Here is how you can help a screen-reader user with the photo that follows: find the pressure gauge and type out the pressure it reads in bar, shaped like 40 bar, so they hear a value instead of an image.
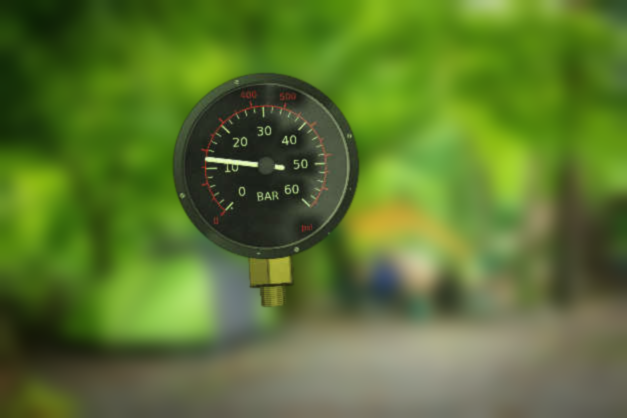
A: 12 bar
